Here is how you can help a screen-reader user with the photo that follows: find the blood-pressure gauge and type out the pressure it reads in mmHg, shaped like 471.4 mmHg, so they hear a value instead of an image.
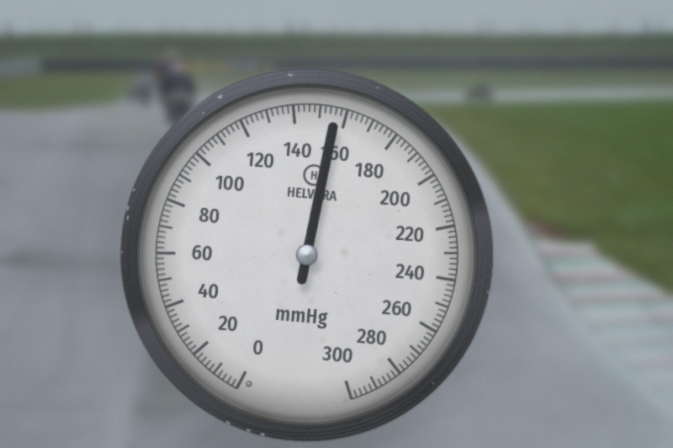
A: 156 mmHg
